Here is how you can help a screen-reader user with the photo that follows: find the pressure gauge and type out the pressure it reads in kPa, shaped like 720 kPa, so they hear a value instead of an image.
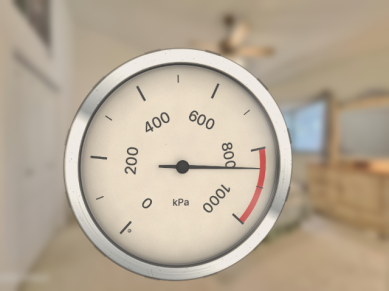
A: 850 kPa
